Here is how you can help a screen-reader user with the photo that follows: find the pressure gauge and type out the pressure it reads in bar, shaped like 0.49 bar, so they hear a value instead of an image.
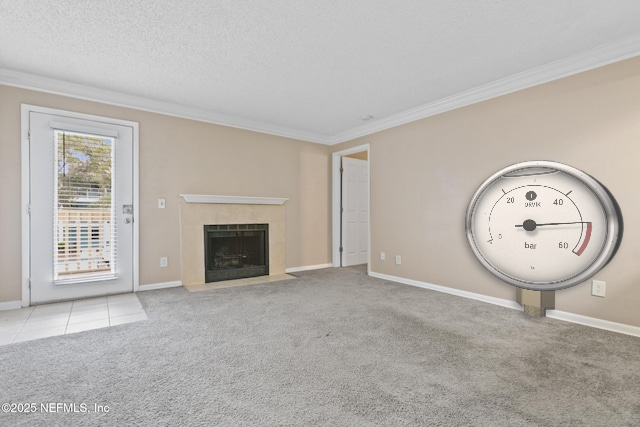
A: 50 bar
